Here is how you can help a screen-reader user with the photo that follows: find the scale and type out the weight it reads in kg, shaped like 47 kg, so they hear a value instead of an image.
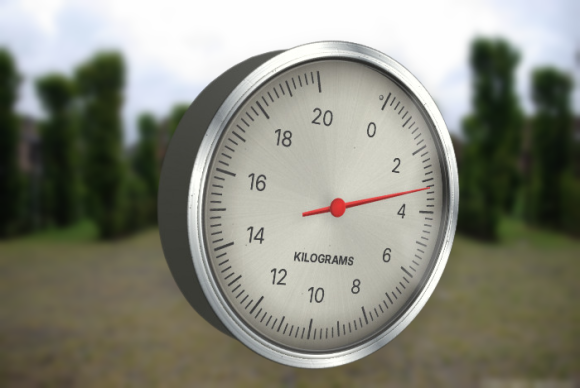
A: 3.2 kg
